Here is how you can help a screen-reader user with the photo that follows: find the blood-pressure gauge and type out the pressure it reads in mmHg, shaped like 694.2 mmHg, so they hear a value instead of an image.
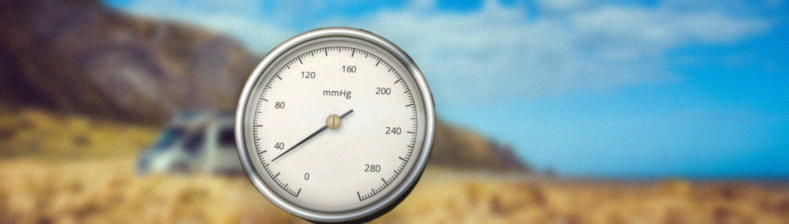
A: 30 mmHg
